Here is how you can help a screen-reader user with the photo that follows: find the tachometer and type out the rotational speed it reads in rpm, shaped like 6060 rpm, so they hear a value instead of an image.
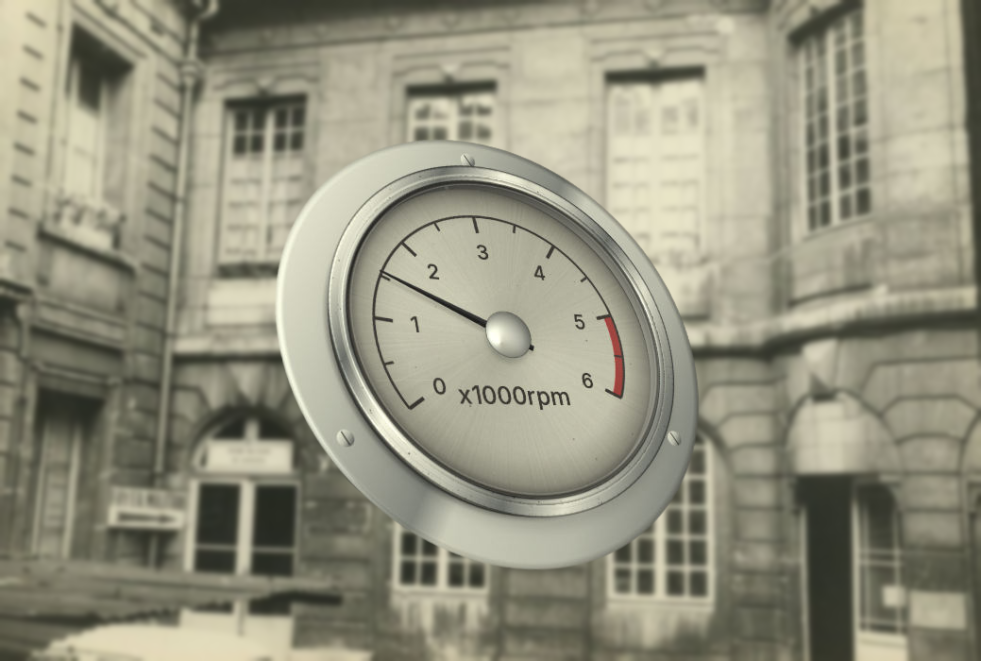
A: 1500 rpm
